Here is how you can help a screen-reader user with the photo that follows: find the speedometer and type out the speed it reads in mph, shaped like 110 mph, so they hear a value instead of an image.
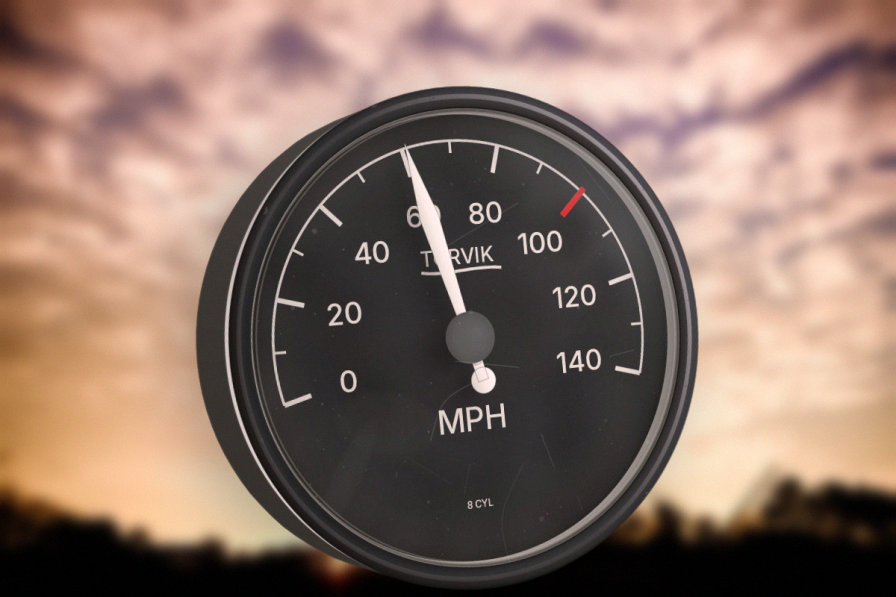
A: 60 mph
